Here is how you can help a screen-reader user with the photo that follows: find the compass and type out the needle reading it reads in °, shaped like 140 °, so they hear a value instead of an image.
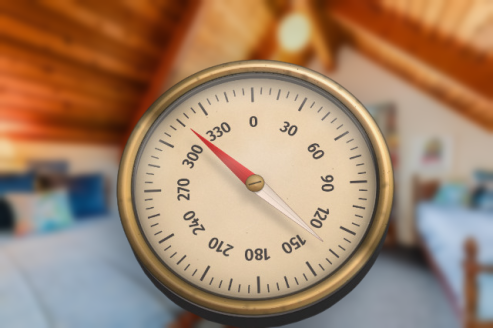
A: 315 °
